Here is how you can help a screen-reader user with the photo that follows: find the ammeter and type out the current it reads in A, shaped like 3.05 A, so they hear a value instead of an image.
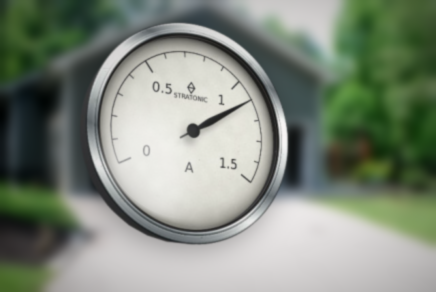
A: 1.1 A
